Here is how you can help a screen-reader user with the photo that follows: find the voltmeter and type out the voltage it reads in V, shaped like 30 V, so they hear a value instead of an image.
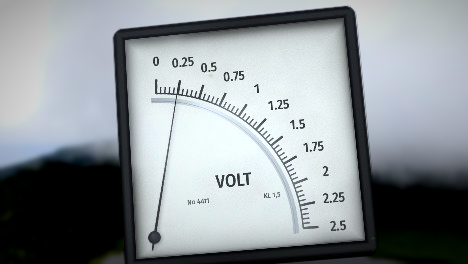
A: 0.25 V
